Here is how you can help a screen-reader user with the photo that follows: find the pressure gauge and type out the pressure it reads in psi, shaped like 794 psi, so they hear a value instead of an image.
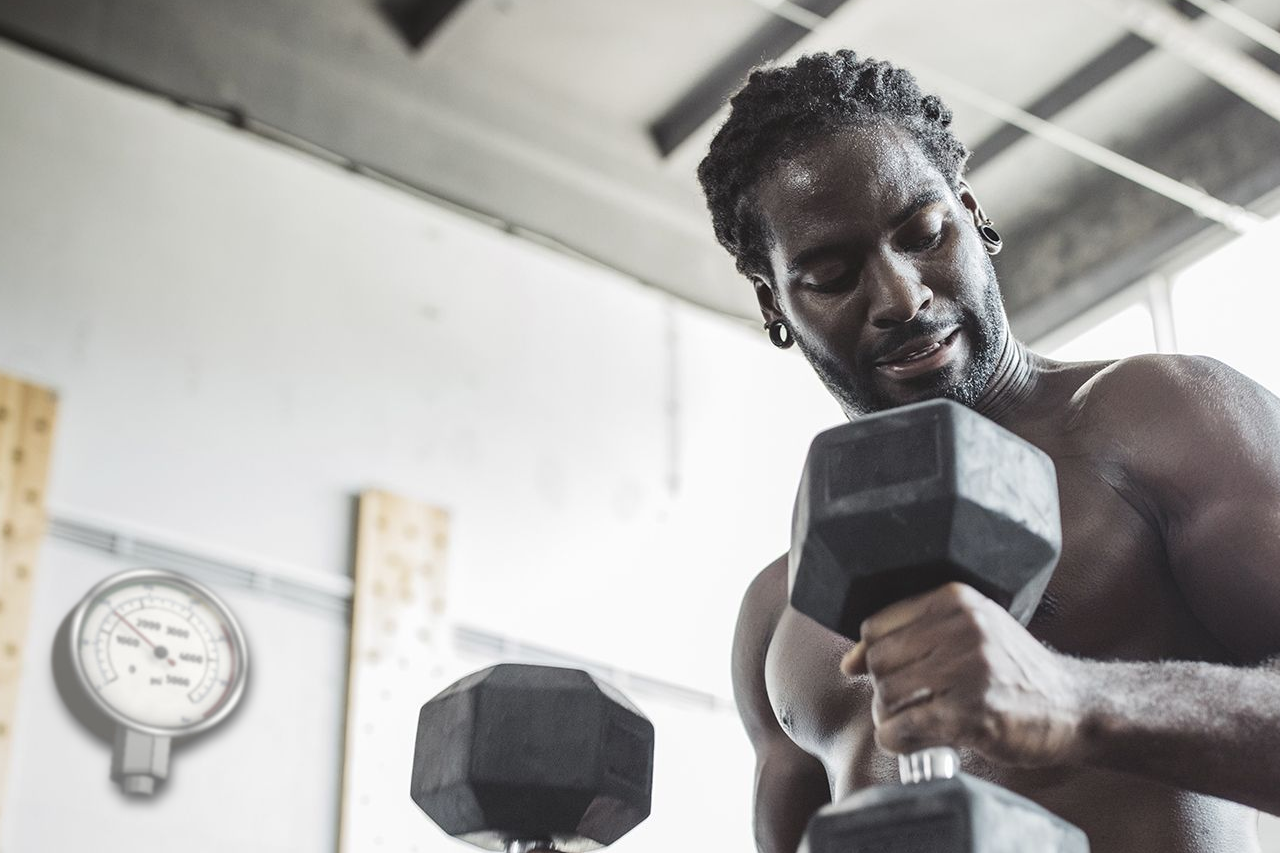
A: 1400 psi
